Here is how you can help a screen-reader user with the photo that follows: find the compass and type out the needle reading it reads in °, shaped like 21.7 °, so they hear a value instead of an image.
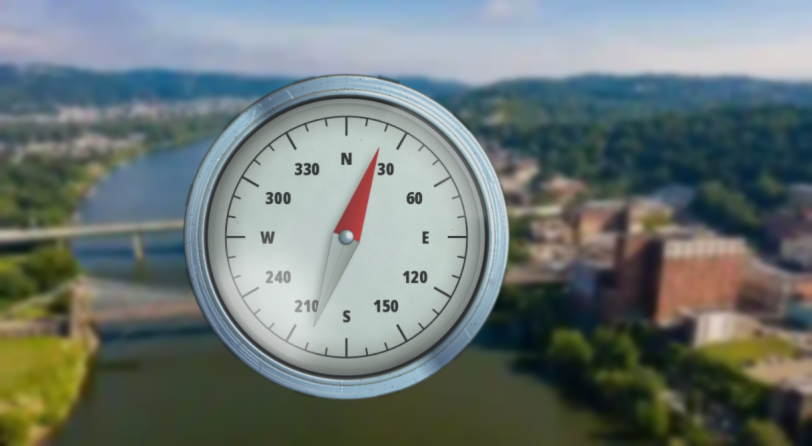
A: 20 °
